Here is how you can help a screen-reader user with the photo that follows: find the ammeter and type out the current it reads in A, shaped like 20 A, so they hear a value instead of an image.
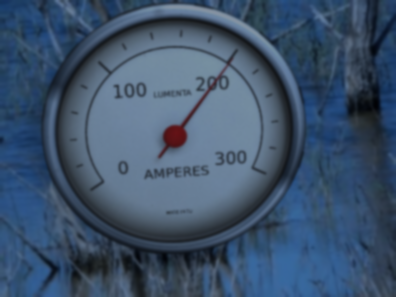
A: 200 A
